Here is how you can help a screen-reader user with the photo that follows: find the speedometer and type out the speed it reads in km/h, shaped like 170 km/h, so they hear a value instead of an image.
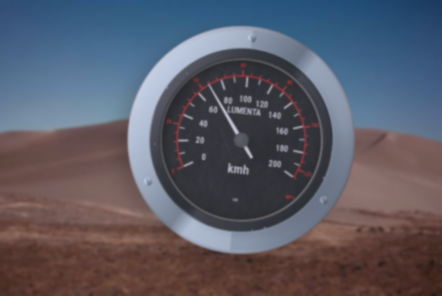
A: 70 km/h
